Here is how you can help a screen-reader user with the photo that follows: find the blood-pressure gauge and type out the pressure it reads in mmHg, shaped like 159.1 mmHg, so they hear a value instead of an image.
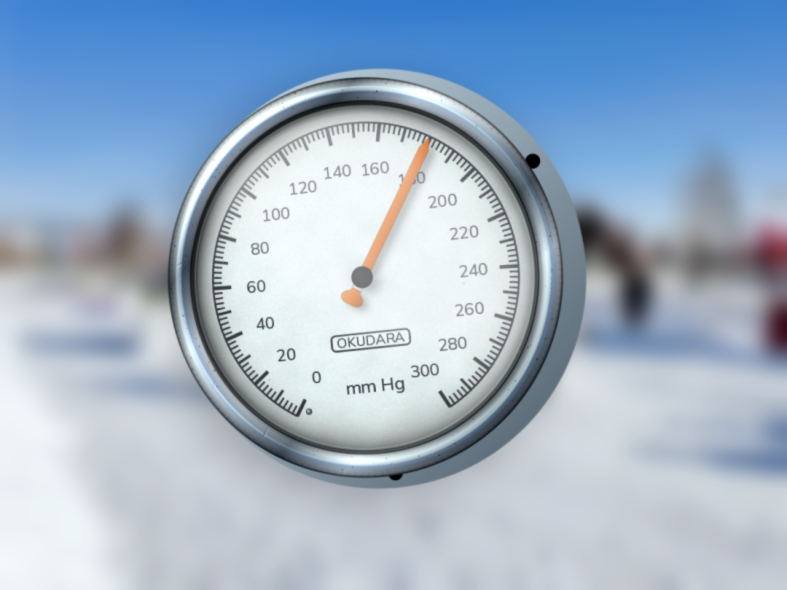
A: 180 mmHg
